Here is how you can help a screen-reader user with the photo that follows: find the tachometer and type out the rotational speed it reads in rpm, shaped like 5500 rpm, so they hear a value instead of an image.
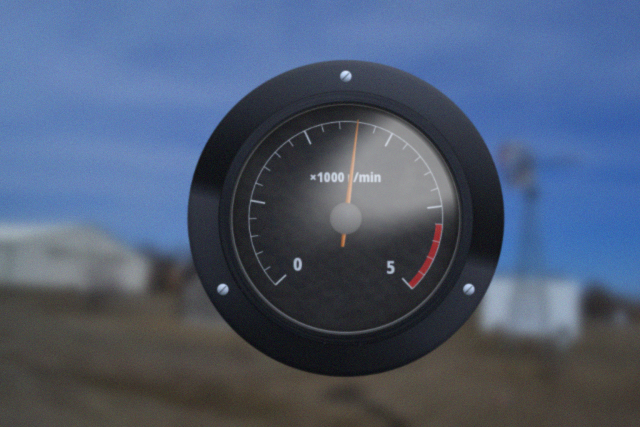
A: 2600 rpm
